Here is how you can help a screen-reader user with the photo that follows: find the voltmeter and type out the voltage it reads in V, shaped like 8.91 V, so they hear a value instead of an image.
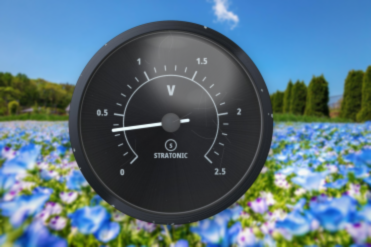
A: 0.35 V
